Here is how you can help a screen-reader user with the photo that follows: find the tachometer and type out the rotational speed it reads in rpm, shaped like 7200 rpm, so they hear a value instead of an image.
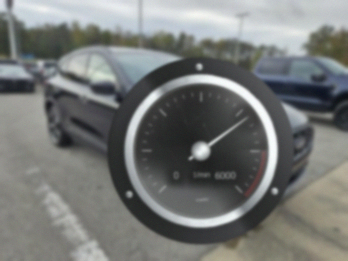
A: 4200 rpm
